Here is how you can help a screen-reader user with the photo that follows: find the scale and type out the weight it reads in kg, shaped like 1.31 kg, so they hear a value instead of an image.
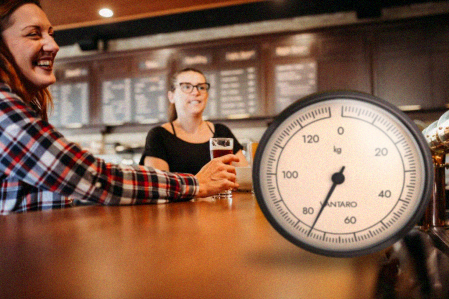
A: 75 kg
